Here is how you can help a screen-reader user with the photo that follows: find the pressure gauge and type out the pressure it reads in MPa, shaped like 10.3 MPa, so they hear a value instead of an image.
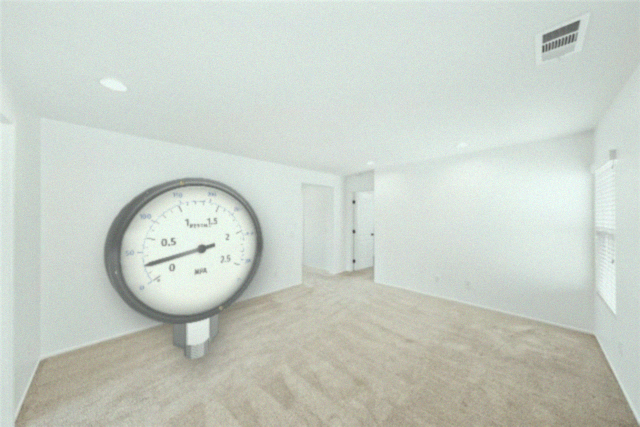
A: 0.2 MPa
